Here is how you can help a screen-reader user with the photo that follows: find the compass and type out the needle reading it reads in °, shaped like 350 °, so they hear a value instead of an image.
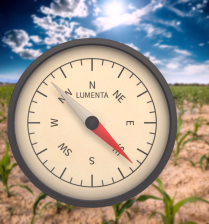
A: 135 °
